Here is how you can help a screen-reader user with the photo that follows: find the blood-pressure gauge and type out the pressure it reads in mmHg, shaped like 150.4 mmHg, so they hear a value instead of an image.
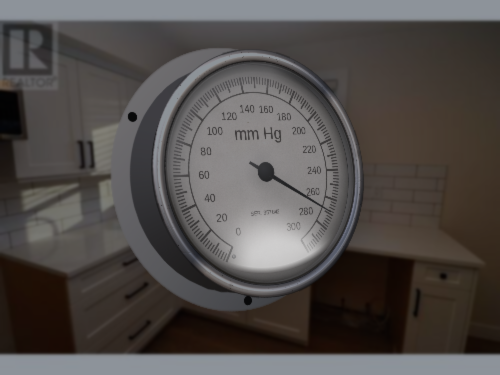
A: 270 mmHg
